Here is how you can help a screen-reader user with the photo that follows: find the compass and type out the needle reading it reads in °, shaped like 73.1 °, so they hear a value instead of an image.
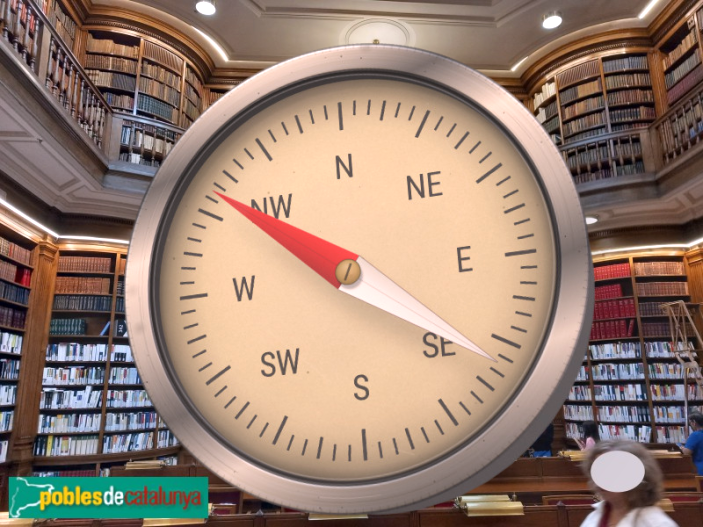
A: 307.5 °
